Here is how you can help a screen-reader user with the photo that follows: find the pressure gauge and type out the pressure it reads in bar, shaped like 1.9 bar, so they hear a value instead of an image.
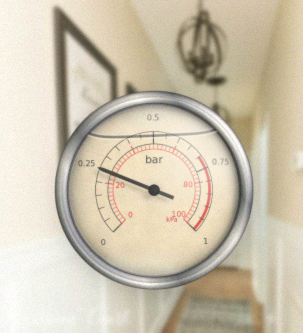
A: 0.25 bar
